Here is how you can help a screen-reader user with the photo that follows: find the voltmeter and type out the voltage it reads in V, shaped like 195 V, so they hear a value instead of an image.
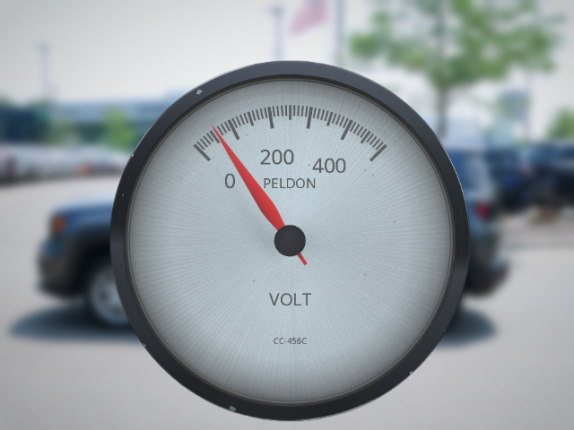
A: 60 V
